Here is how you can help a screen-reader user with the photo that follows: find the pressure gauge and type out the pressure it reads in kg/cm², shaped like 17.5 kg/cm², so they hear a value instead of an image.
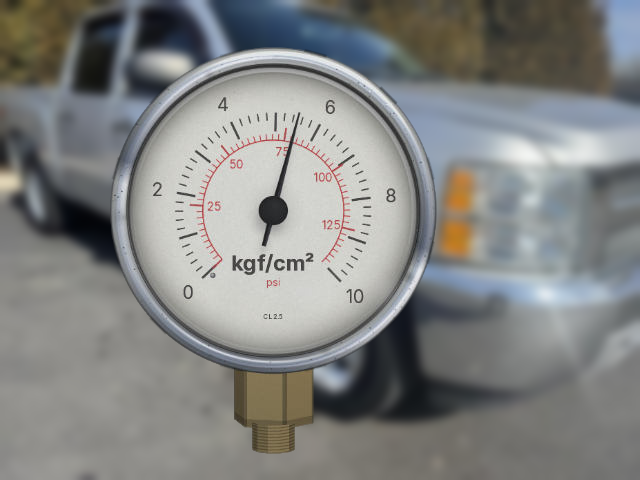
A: 5.5 kg/cm²
